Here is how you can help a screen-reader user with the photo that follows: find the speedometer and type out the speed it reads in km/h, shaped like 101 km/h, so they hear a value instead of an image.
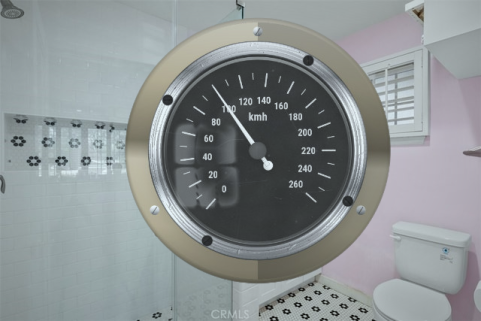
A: 100 km/h
